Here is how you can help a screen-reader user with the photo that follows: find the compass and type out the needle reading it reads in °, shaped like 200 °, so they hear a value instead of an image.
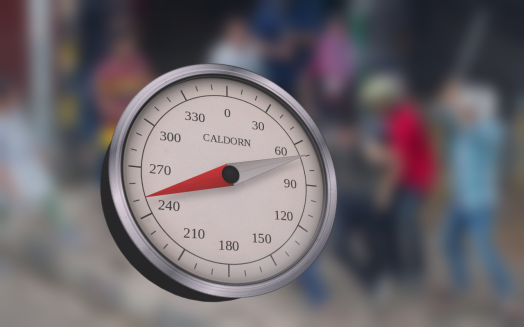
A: 250 °
